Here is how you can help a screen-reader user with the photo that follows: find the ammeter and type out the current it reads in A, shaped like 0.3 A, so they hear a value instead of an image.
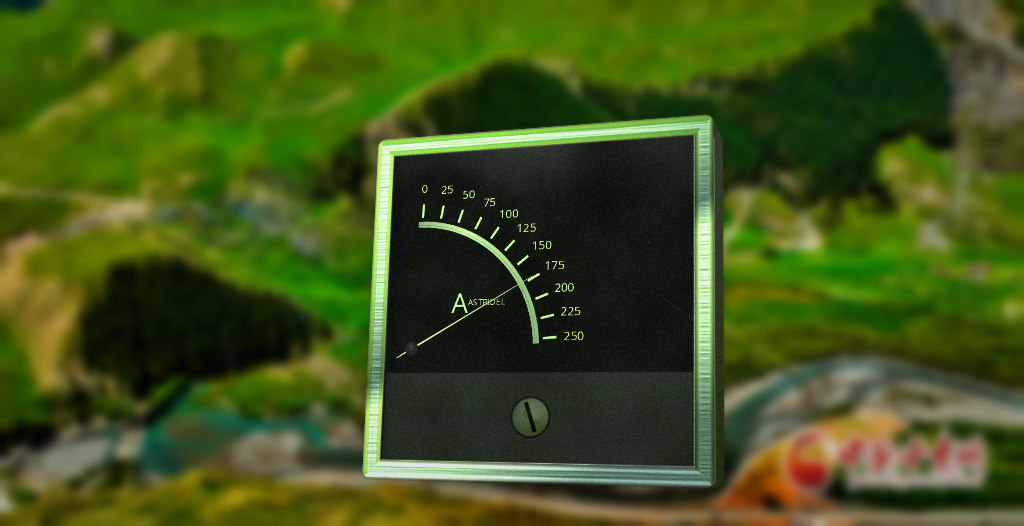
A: 175 A
